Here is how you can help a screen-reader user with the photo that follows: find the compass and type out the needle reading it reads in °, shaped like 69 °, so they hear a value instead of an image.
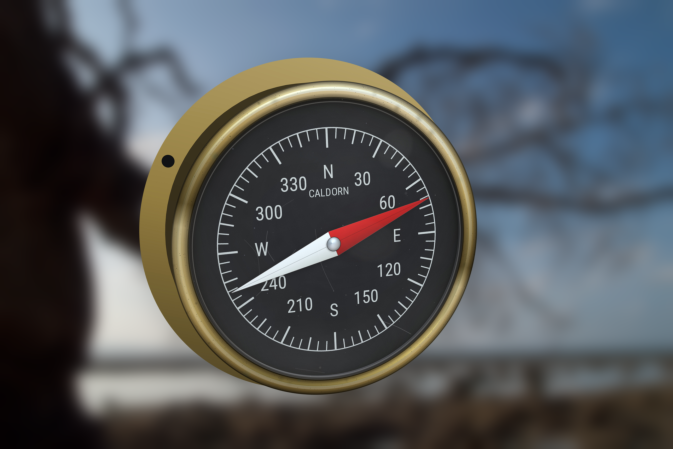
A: 70 °
